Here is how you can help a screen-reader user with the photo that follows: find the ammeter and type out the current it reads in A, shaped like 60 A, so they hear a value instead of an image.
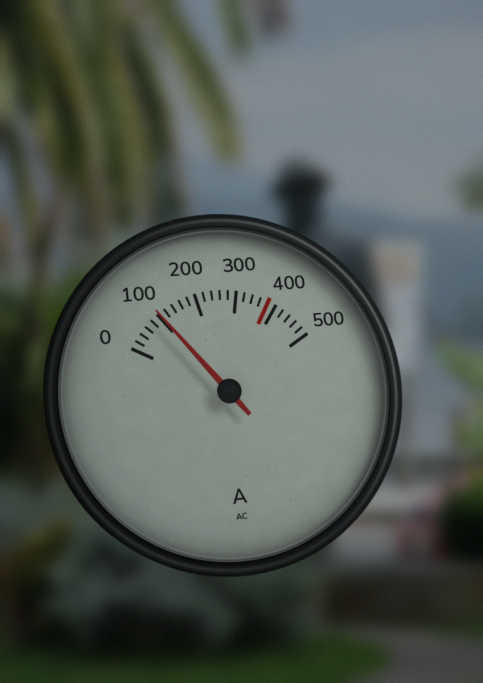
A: 100 A
